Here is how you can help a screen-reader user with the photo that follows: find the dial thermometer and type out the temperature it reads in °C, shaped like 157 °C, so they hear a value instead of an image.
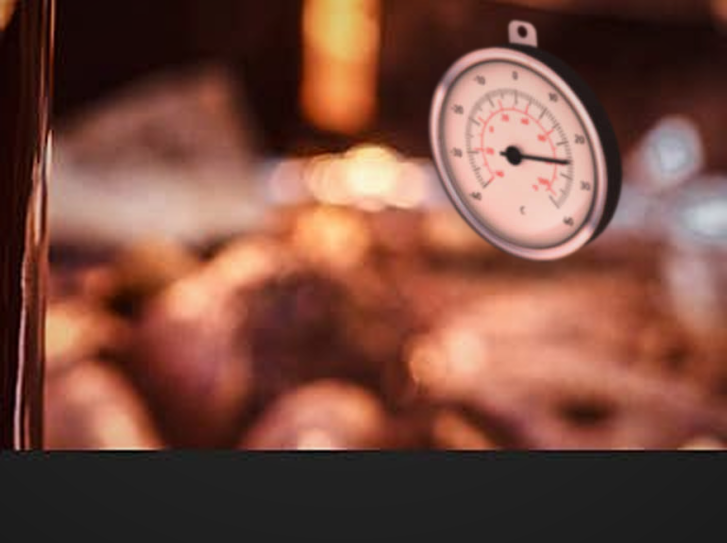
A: 25 °C
